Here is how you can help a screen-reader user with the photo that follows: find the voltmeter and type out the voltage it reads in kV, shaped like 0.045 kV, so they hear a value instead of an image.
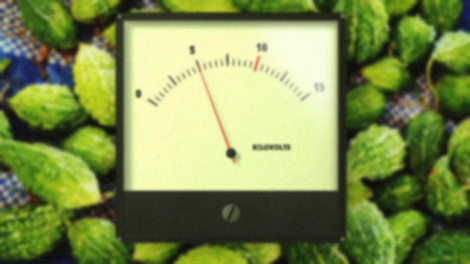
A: 5 kV
